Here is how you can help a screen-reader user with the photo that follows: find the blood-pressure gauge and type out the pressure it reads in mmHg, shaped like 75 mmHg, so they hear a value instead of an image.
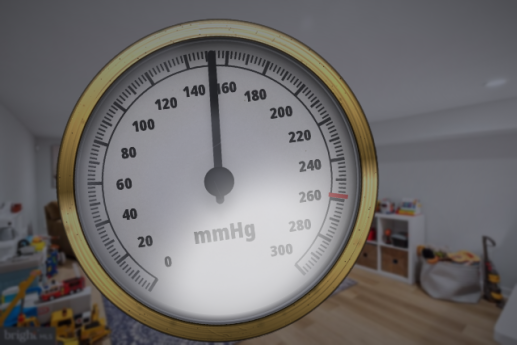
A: 152 mmHg
